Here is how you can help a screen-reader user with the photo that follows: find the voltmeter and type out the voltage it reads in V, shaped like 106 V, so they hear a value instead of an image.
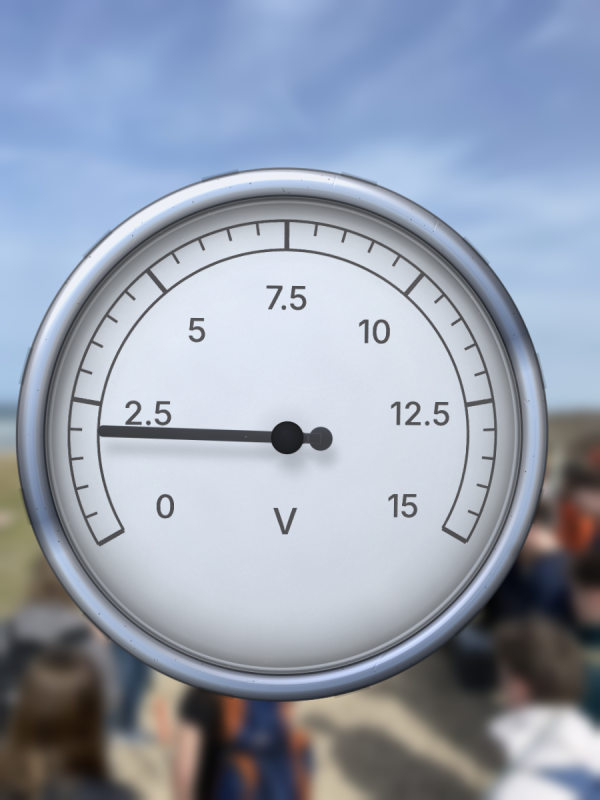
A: 2 V
